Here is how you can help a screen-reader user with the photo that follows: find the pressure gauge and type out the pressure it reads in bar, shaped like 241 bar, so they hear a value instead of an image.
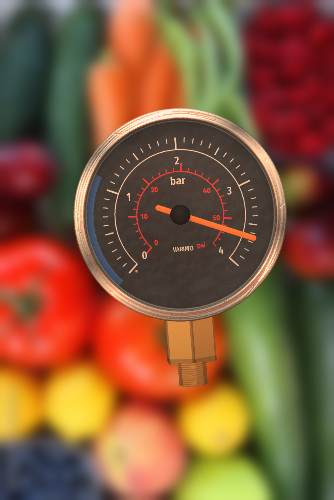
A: 3.65 bar
